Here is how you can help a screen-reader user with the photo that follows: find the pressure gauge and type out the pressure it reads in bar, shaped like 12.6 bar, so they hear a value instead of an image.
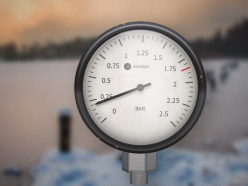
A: 0.2 bar
